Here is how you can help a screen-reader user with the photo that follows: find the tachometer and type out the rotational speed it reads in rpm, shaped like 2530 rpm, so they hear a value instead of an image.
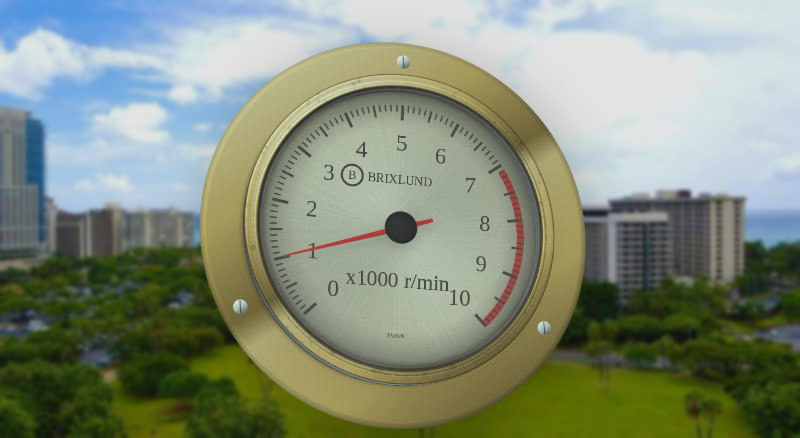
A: 1000 rpm
